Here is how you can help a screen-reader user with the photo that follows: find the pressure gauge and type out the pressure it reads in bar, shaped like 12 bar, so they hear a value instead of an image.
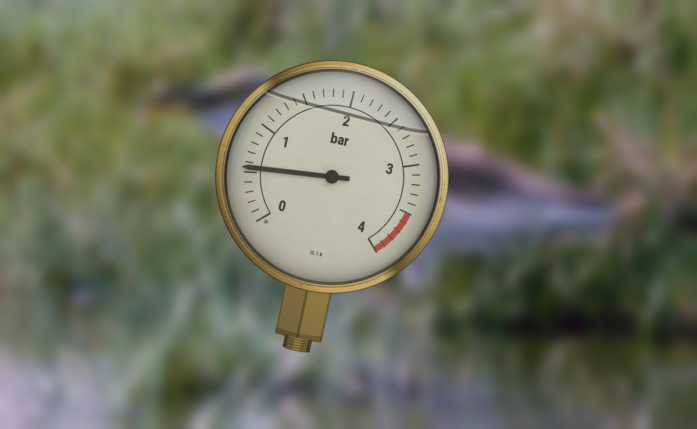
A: 0.55 bar
